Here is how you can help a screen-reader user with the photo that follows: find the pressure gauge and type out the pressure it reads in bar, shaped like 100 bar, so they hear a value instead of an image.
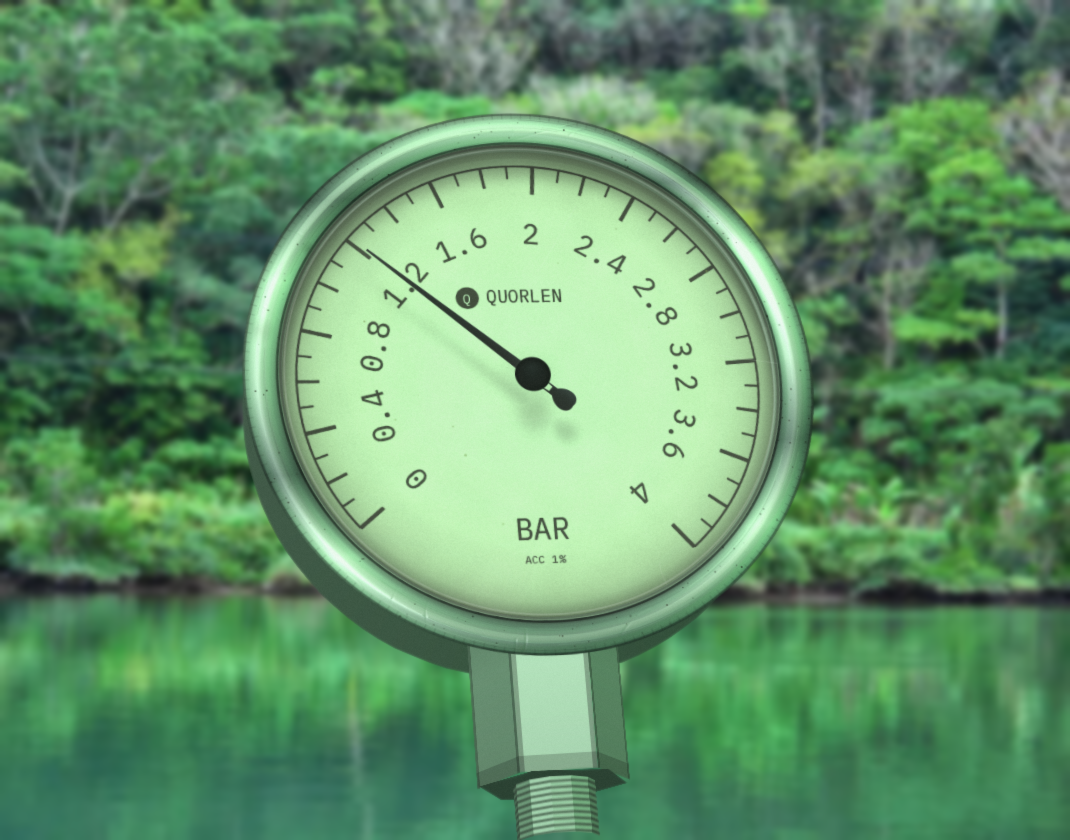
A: 1.2 bar
